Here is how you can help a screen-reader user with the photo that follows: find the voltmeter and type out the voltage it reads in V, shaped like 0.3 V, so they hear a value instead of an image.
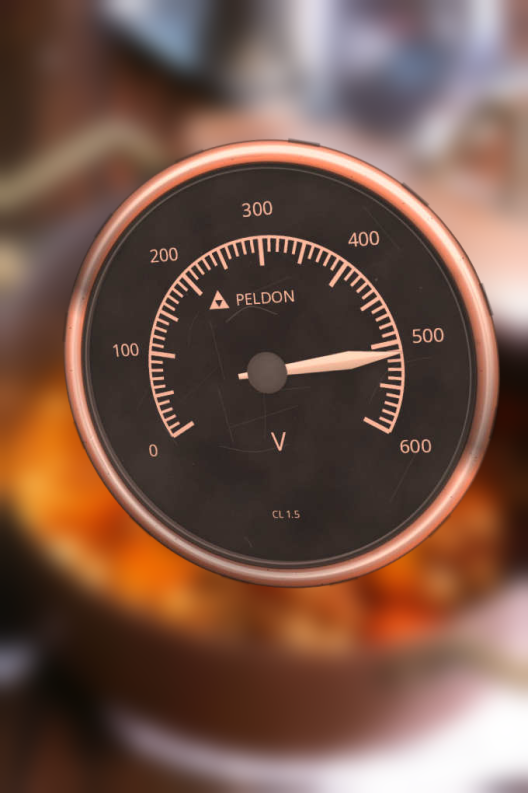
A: 510 V
